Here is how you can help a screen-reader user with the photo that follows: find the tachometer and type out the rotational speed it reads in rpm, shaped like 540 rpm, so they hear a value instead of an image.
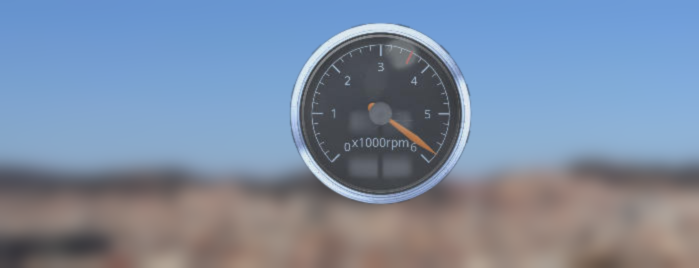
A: 5800 rpm
